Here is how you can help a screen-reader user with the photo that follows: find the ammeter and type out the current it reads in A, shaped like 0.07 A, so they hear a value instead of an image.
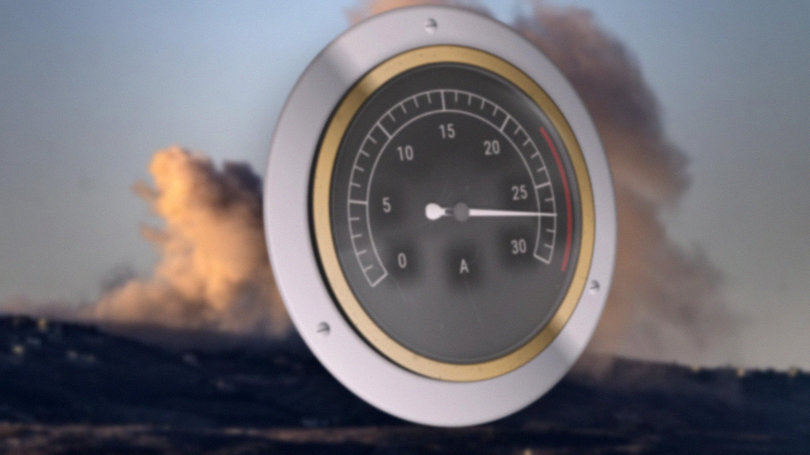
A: 27 A
